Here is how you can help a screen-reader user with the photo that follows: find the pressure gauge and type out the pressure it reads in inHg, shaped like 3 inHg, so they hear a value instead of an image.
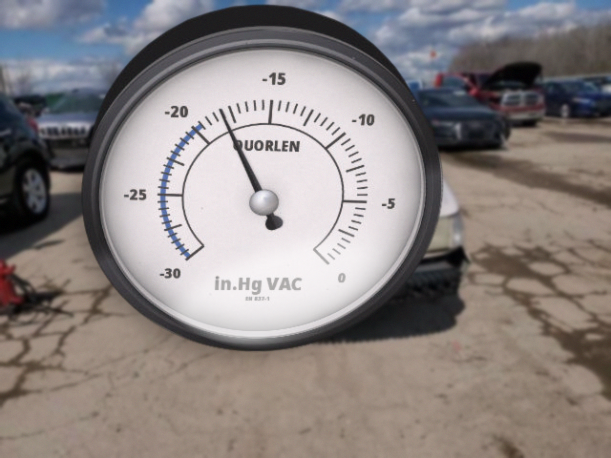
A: -18 inHg
